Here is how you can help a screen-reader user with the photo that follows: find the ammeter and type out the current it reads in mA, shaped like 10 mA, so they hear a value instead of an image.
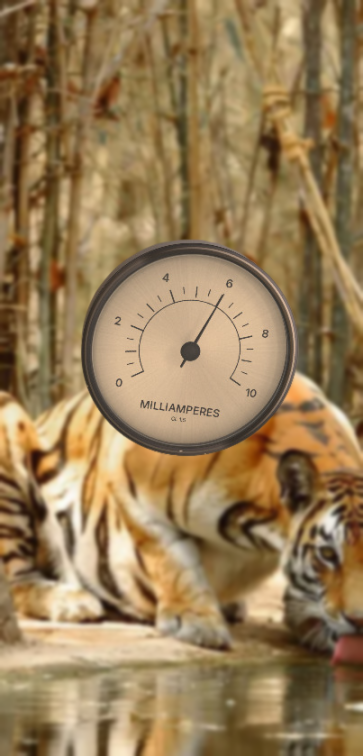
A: 6 mA
